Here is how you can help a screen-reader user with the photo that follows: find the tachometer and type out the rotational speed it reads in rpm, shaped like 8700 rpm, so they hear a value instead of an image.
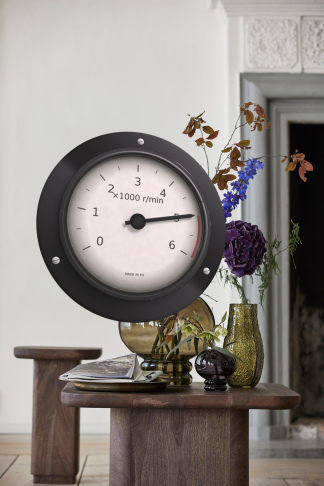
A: 5000 rpm
